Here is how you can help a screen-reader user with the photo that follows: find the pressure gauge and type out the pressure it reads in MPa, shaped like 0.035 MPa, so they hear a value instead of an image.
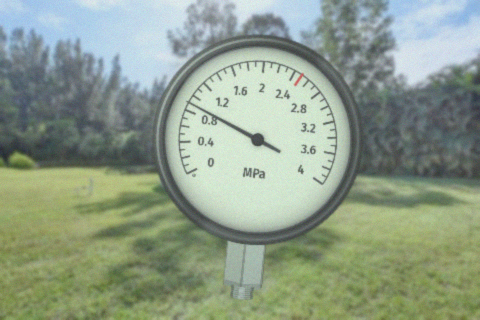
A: 0.9 MPa
